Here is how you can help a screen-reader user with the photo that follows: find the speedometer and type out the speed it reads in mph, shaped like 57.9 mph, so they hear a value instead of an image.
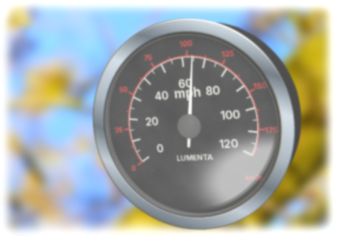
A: 65 mph
